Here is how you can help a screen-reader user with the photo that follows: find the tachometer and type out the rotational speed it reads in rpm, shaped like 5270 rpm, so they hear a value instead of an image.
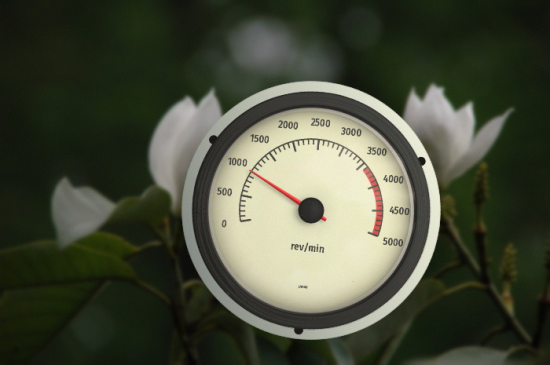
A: 1000 rpm
